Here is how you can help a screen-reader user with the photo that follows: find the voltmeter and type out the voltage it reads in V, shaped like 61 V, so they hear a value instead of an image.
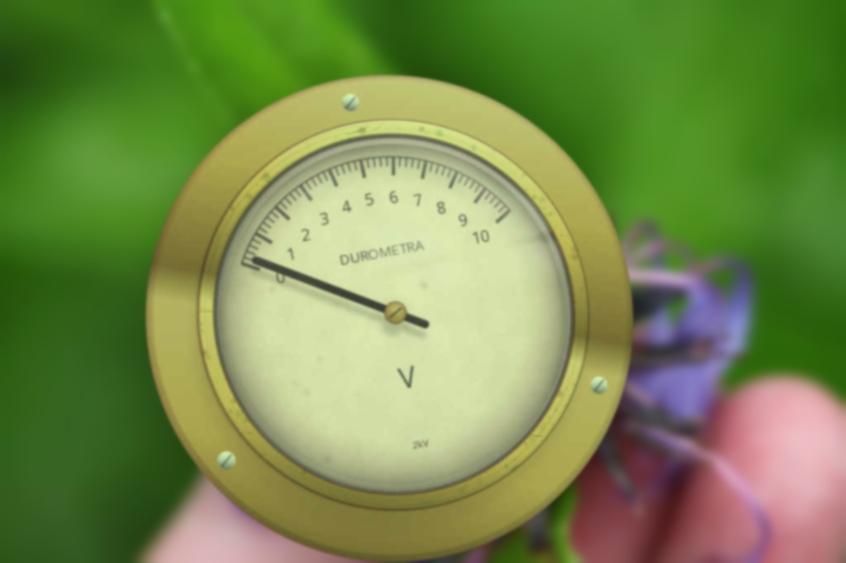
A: 0.2 V
